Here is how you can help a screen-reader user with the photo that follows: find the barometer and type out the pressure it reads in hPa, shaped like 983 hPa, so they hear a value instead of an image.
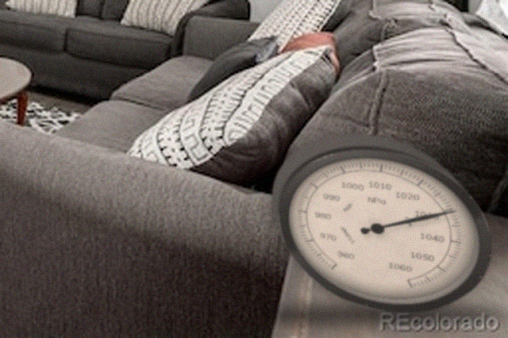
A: 1030 hPa
